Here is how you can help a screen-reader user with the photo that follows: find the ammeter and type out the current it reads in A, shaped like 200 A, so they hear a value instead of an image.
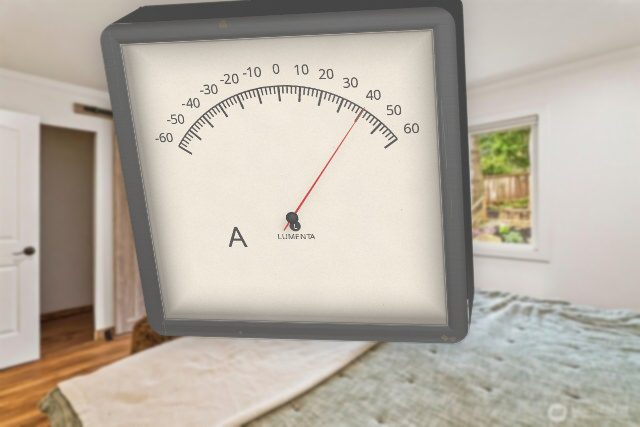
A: 40 A
